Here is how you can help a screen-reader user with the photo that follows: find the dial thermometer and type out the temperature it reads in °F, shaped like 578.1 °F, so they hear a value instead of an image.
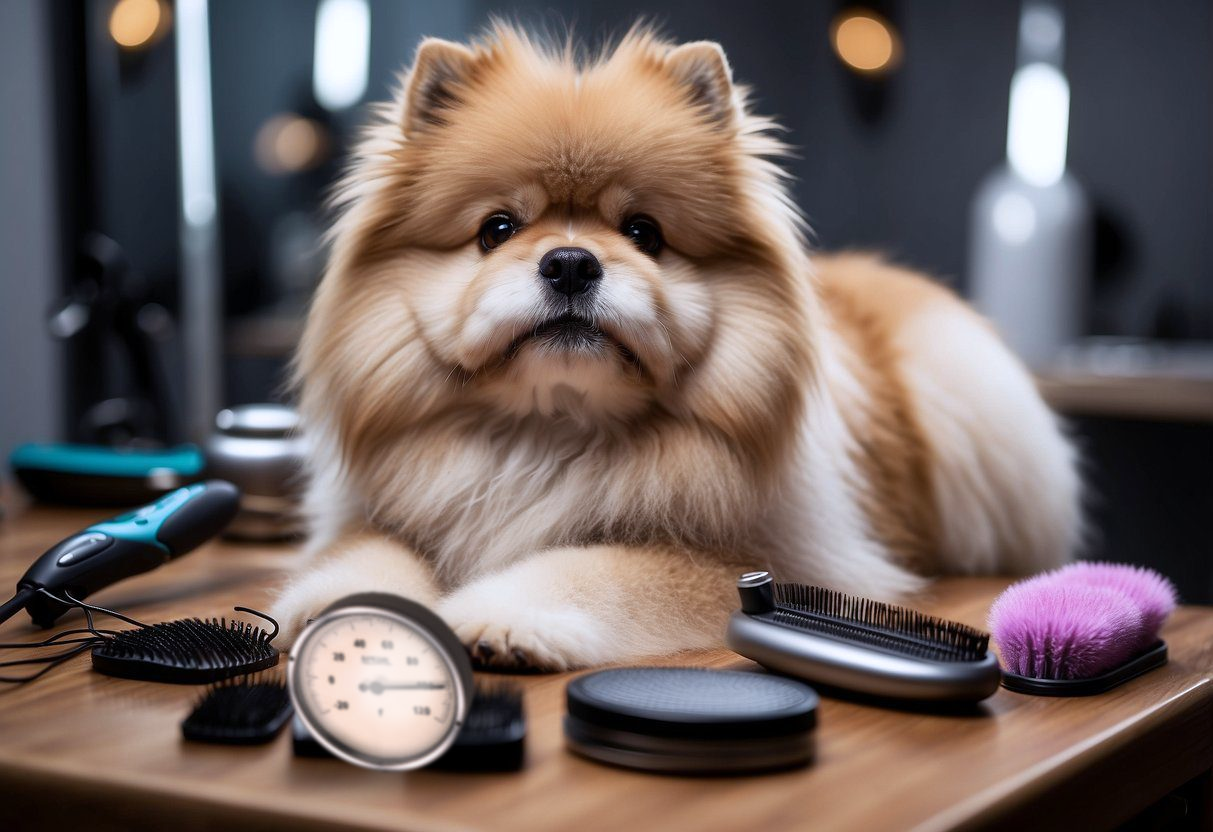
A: 100 °F
